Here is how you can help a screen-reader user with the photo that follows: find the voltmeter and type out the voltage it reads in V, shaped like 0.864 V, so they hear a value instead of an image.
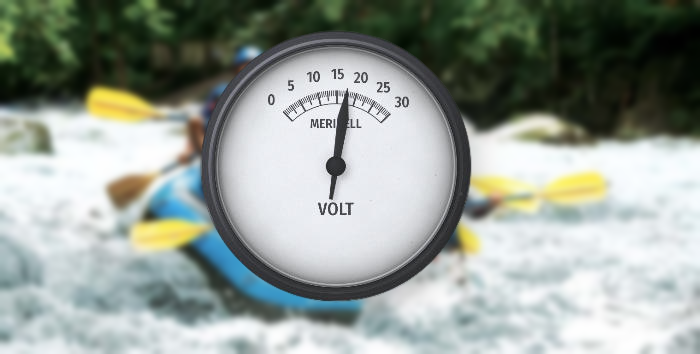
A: 17.5 V
